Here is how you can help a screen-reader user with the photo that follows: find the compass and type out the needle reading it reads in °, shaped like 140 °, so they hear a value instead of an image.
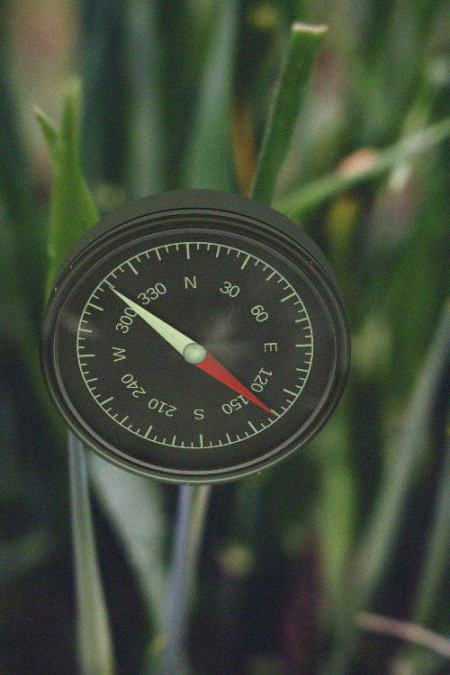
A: 135 °
